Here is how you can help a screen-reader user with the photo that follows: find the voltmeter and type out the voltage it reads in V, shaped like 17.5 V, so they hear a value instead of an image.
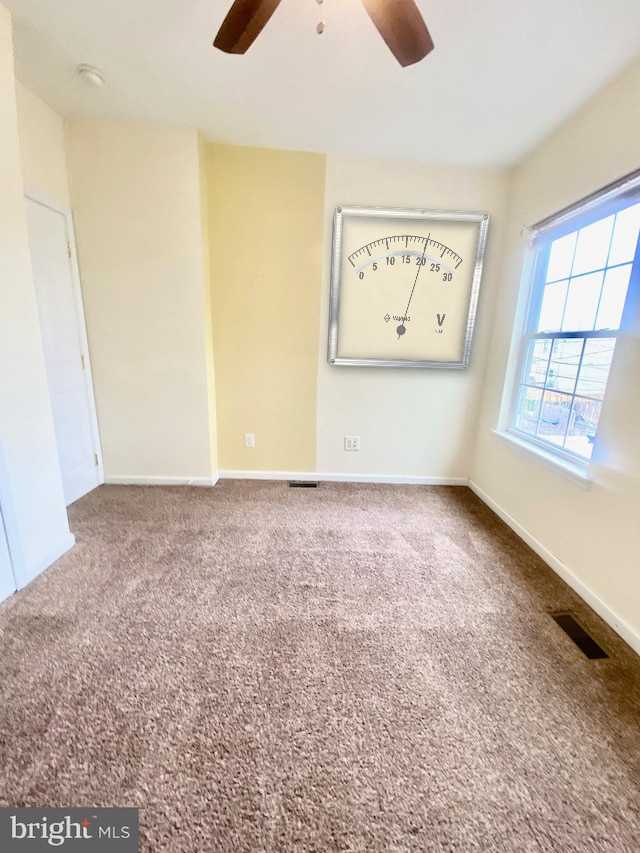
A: 20 V
